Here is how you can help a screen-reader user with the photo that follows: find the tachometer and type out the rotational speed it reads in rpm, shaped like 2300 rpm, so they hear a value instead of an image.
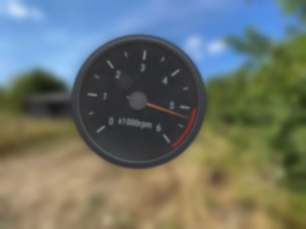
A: 5250 rpm
